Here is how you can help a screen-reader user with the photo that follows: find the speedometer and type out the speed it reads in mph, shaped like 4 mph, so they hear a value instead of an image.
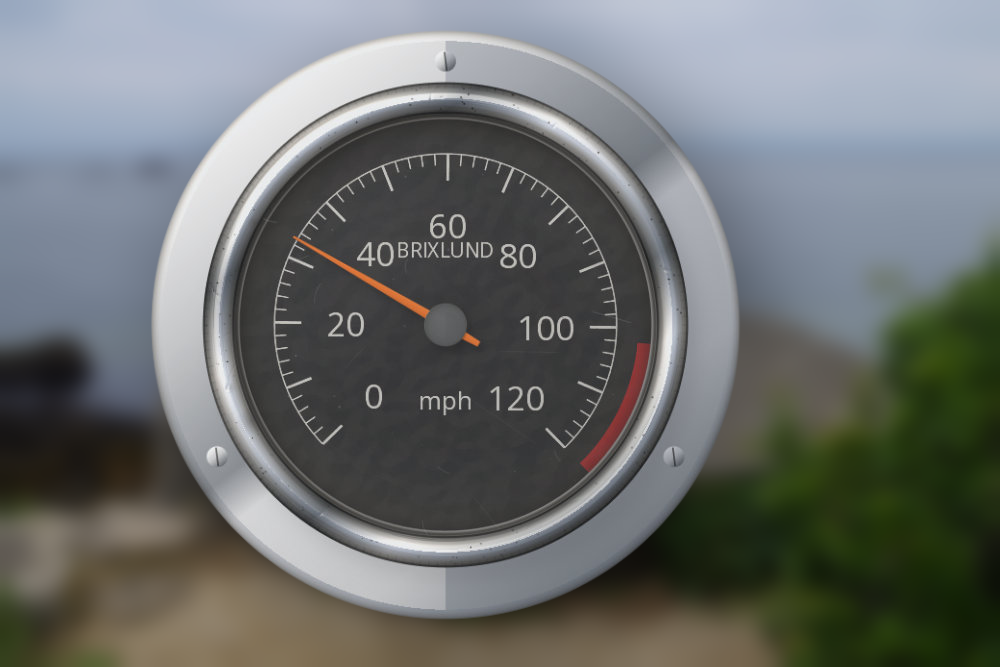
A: 33 mph
